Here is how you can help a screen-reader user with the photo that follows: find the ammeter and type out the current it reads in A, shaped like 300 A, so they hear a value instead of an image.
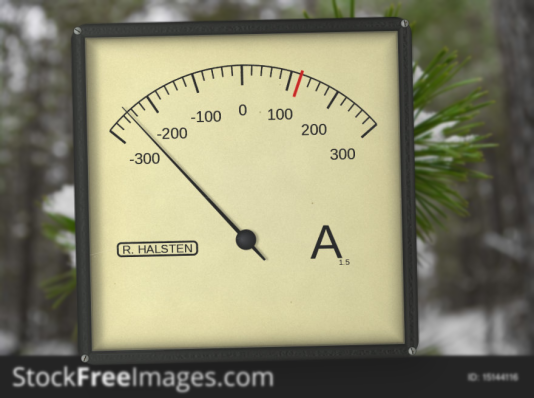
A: -250 A
